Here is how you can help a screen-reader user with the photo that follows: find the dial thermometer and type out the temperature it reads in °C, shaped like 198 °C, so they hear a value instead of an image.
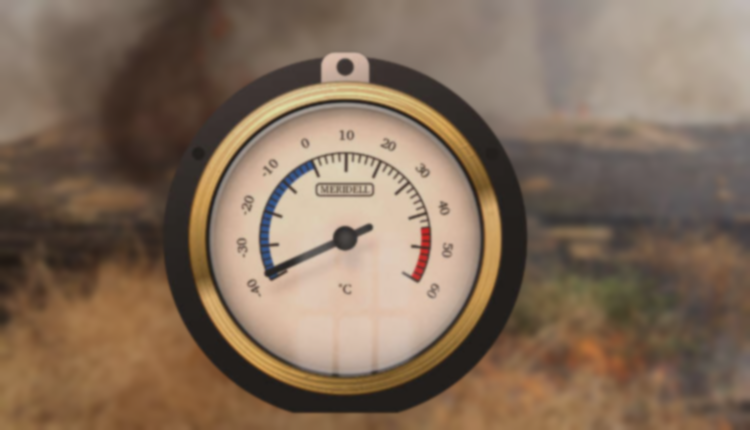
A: -38 °C
